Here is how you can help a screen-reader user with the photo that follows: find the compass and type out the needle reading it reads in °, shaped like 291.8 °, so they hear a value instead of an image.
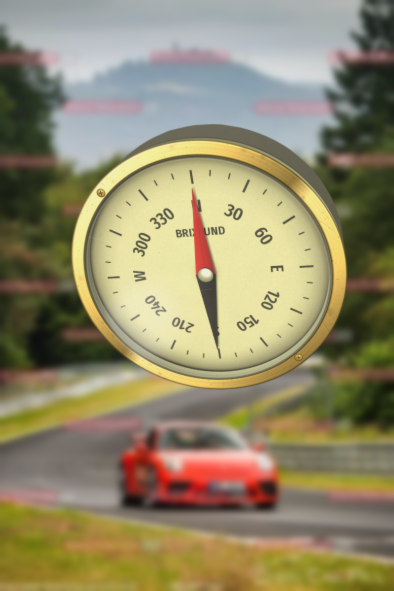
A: 0 °
